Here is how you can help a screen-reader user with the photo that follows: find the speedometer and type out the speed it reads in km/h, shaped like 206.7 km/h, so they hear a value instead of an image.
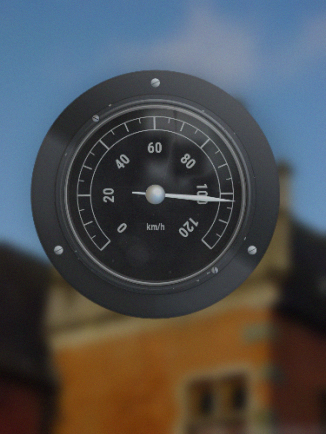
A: 102.5 km/h
